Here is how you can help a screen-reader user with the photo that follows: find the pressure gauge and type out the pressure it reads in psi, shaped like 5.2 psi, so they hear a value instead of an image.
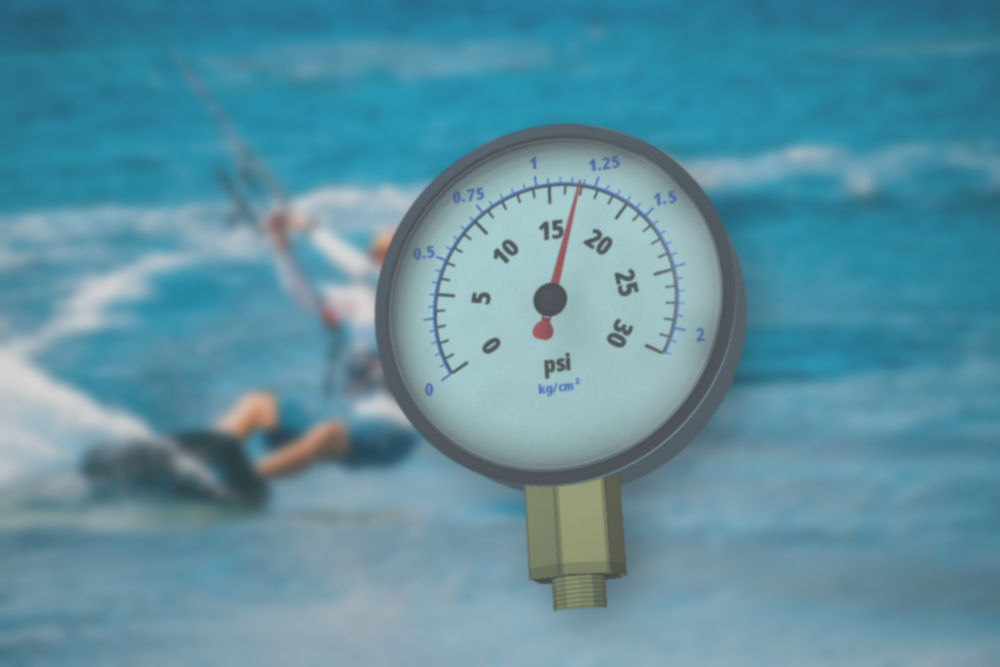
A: 17 psi
